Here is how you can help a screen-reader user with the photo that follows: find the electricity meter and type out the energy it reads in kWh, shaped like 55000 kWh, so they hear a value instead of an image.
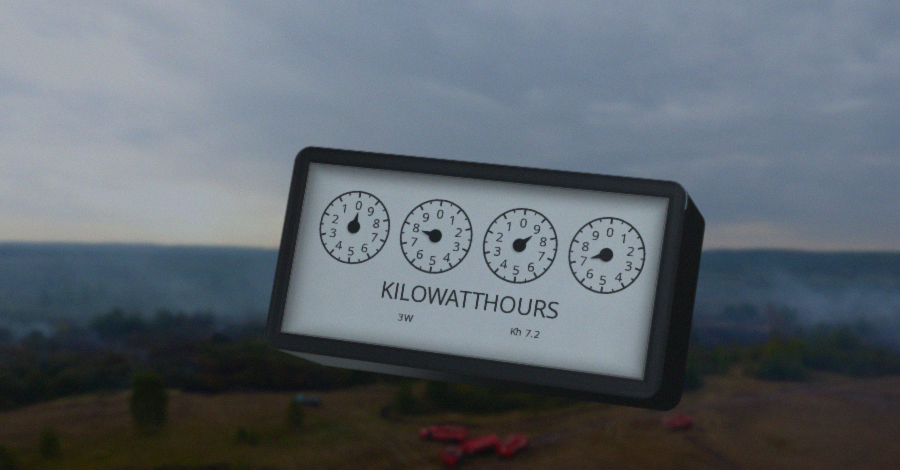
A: 9787 kWh
